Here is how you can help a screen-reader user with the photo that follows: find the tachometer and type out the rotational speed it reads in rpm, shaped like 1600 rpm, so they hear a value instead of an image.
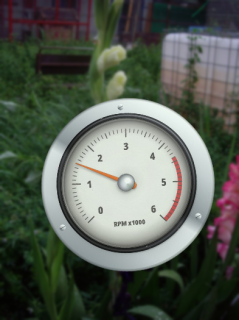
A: 1500 rpm
